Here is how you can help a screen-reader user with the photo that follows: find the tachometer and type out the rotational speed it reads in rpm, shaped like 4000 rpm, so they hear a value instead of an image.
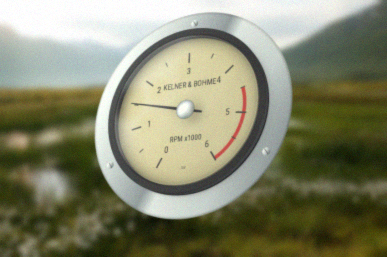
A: 1500 rpm
